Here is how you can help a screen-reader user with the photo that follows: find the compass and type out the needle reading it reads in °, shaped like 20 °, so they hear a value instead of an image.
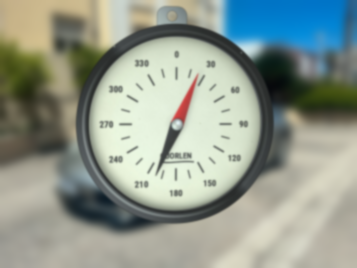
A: 22.5 °
